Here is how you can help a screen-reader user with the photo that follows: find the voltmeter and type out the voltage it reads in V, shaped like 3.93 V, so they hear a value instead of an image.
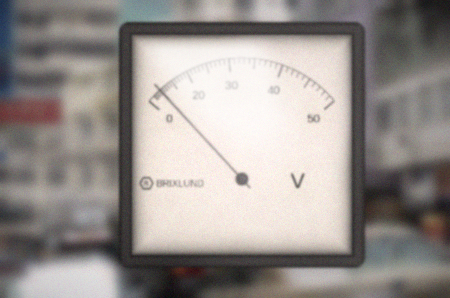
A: 10 V
